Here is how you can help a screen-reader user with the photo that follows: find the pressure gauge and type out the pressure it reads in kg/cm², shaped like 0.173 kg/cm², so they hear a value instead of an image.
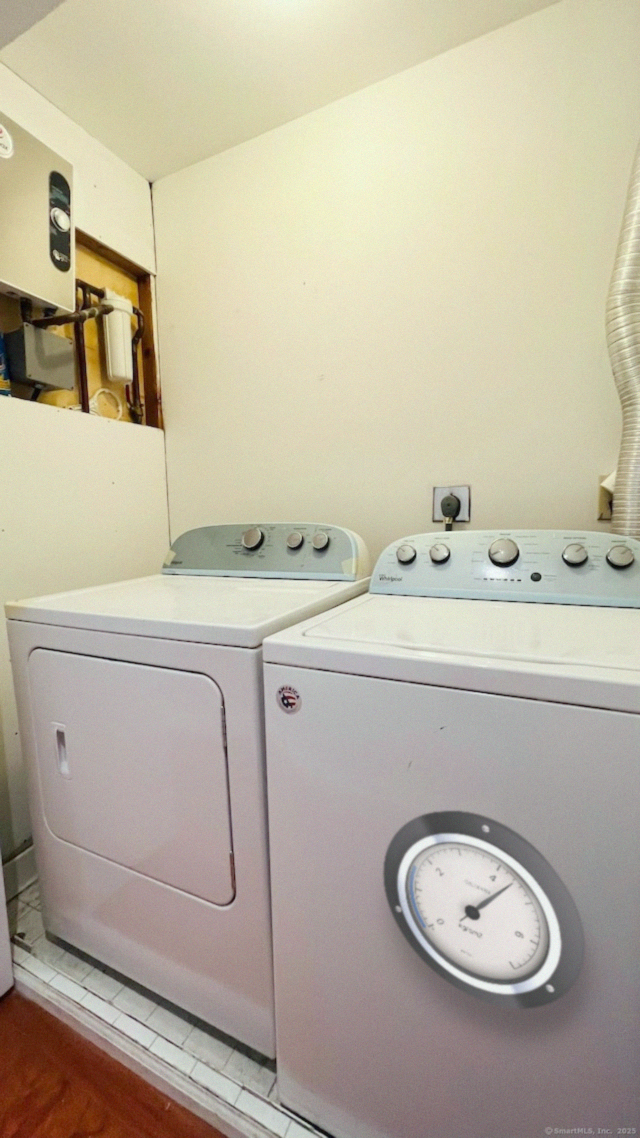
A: 4.4 kg/cm²
